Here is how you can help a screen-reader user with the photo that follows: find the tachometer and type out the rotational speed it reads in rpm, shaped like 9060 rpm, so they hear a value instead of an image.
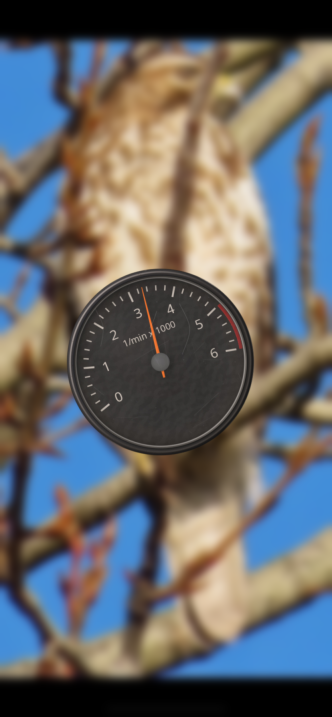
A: 3300 rpm
